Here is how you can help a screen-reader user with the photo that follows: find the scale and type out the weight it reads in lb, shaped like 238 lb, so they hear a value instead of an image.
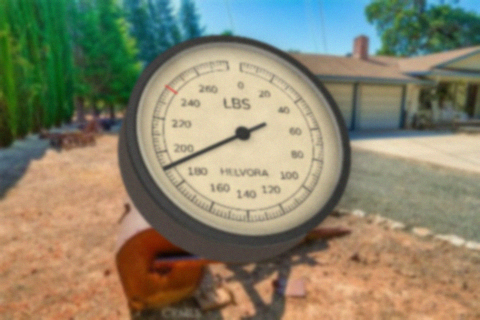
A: 190 lb
